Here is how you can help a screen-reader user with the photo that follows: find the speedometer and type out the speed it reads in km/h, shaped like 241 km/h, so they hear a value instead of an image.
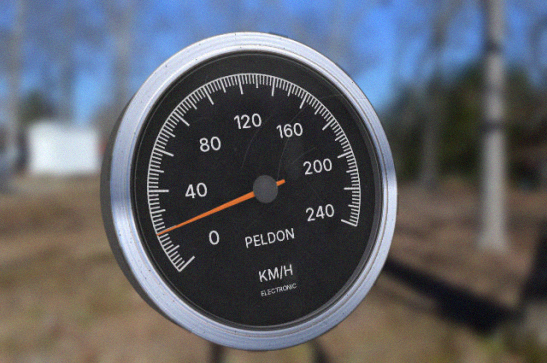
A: 20 km/h
